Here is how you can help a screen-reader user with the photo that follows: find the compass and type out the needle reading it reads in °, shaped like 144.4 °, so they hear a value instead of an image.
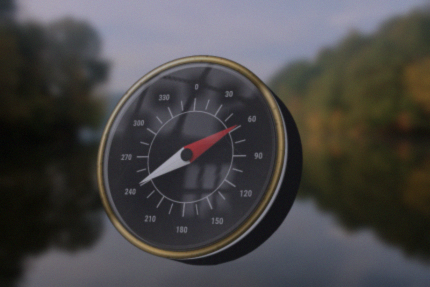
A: 60 °
